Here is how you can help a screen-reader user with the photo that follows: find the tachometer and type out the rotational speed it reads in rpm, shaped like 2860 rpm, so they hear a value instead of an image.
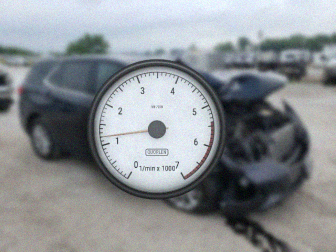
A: 1200 rpm
